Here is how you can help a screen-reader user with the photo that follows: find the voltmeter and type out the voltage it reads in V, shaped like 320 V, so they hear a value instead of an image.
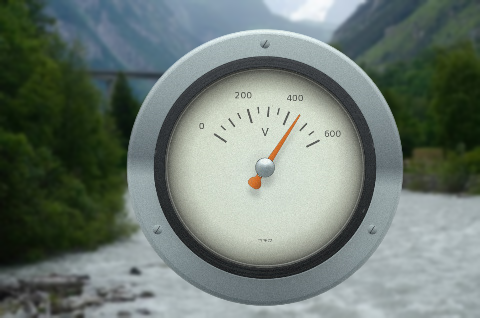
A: 450 V
